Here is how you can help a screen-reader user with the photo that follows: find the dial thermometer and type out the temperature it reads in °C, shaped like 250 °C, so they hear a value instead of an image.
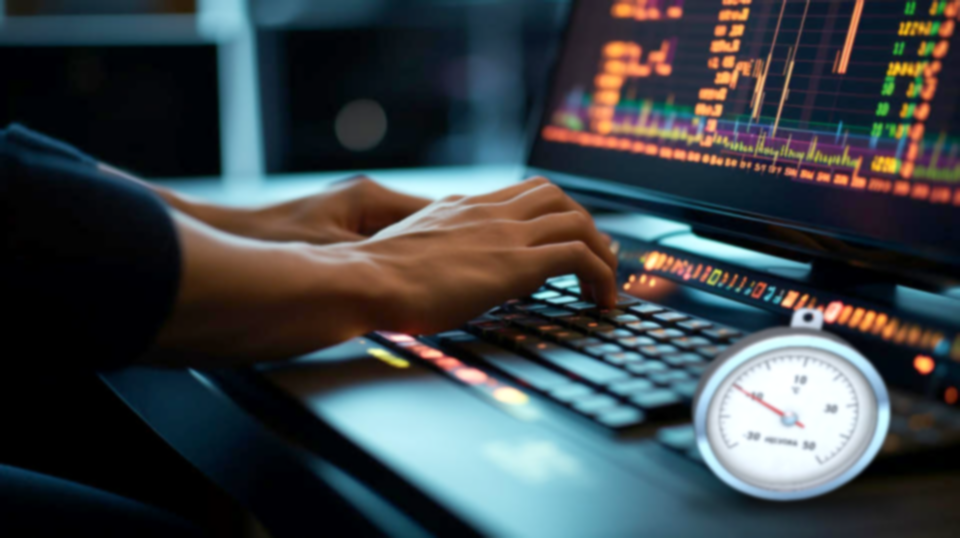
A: -10 °C
